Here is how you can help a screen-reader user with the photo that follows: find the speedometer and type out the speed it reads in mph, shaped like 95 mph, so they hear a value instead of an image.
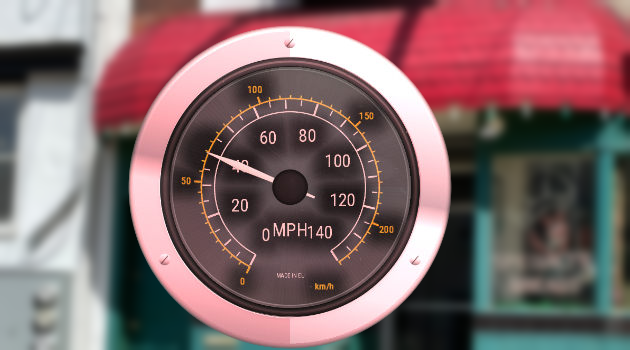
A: 40 mph
